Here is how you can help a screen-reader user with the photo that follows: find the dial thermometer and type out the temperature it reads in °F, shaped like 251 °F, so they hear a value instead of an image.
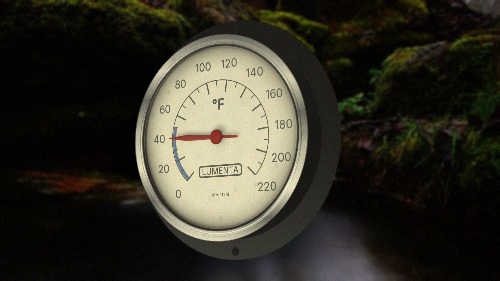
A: 40 °F
